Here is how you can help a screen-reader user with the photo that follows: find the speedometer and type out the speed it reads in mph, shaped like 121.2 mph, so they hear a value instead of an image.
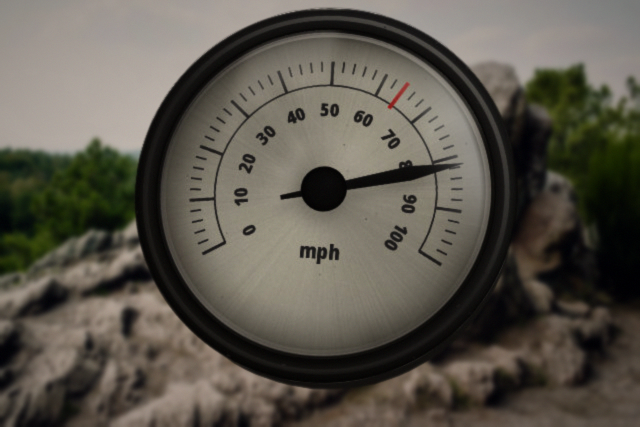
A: 82 mph
